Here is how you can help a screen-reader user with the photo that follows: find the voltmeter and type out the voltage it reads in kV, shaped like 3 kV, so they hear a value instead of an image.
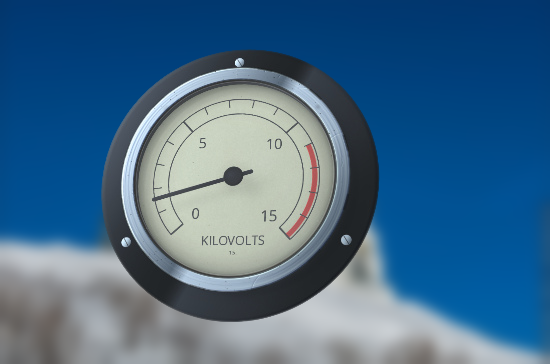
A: 1.5 kV
